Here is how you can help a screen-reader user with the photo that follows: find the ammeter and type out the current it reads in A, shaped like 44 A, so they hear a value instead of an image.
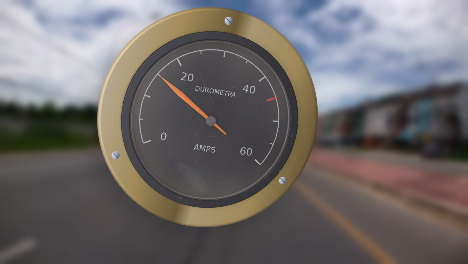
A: 15 A
